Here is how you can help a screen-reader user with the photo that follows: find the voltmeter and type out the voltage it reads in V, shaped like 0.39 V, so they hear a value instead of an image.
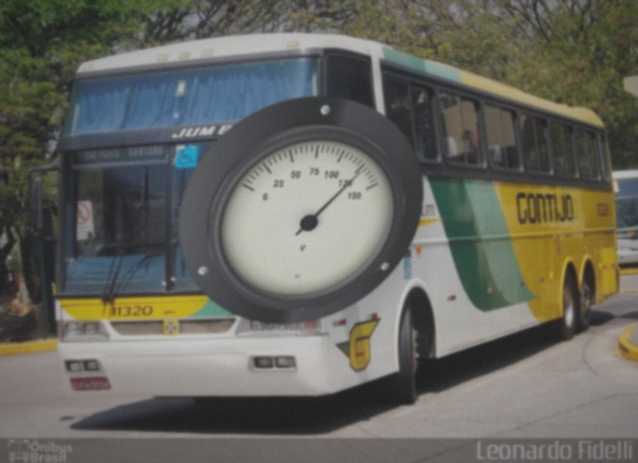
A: 125 V
